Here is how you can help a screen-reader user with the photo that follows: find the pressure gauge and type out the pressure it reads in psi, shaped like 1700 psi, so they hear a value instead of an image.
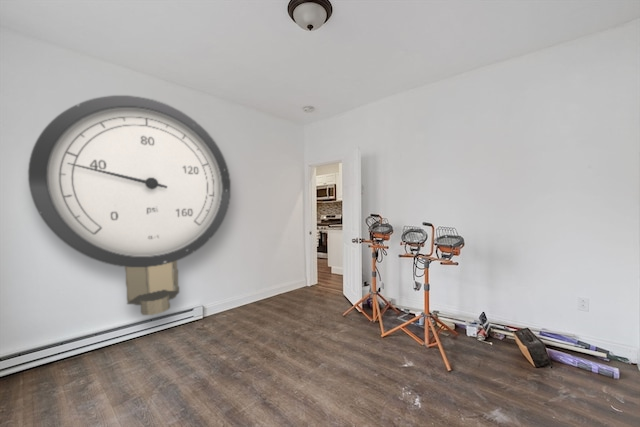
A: 35 psi
